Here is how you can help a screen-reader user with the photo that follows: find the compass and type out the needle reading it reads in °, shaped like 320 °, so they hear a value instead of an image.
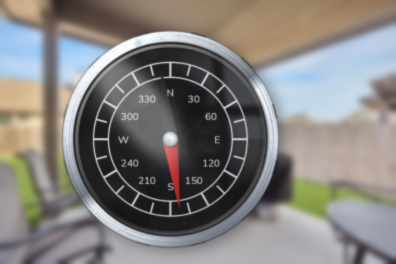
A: 172.5 °
